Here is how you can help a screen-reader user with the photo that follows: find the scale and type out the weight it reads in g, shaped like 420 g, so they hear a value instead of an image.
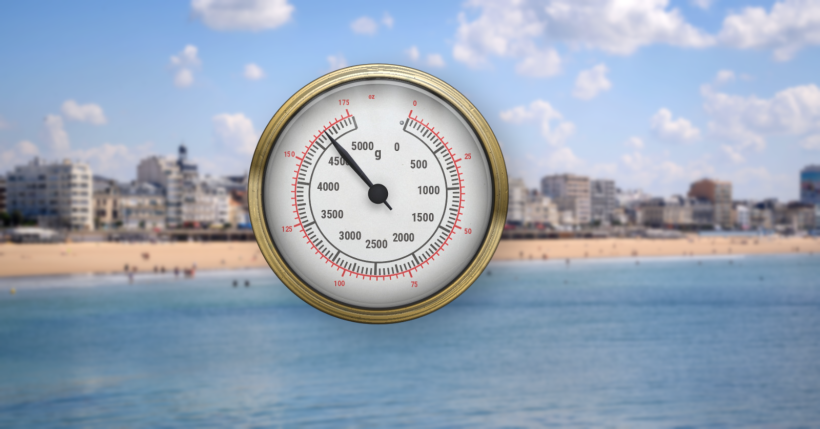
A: 4650 g
